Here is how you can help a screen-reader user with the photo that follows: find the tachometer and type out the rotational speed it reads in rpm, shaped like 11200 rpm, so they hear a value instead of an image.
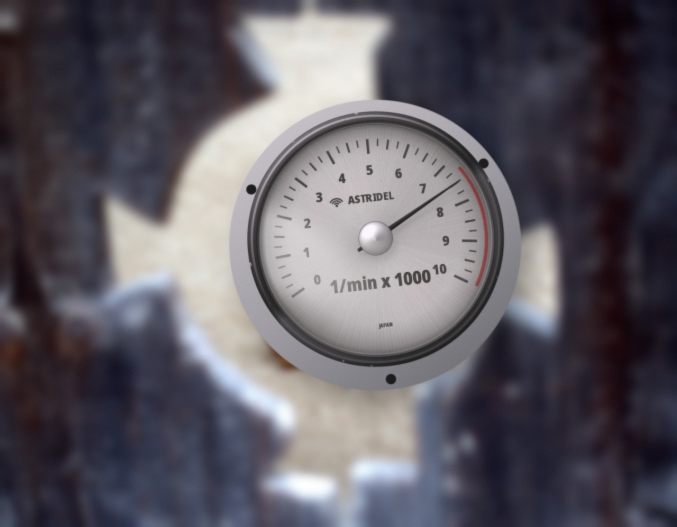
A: 7500 rpm
